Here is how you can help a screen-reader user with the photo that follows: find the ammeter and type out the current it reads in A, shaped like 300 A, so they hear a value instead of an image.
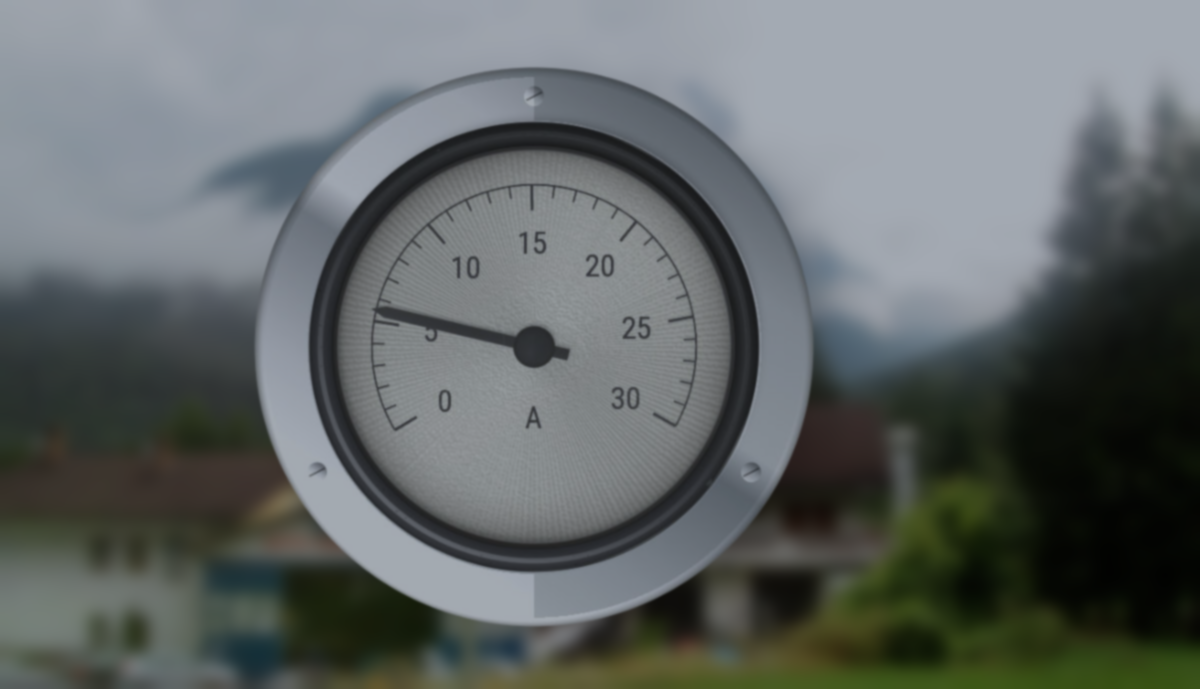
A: 5.5 A
